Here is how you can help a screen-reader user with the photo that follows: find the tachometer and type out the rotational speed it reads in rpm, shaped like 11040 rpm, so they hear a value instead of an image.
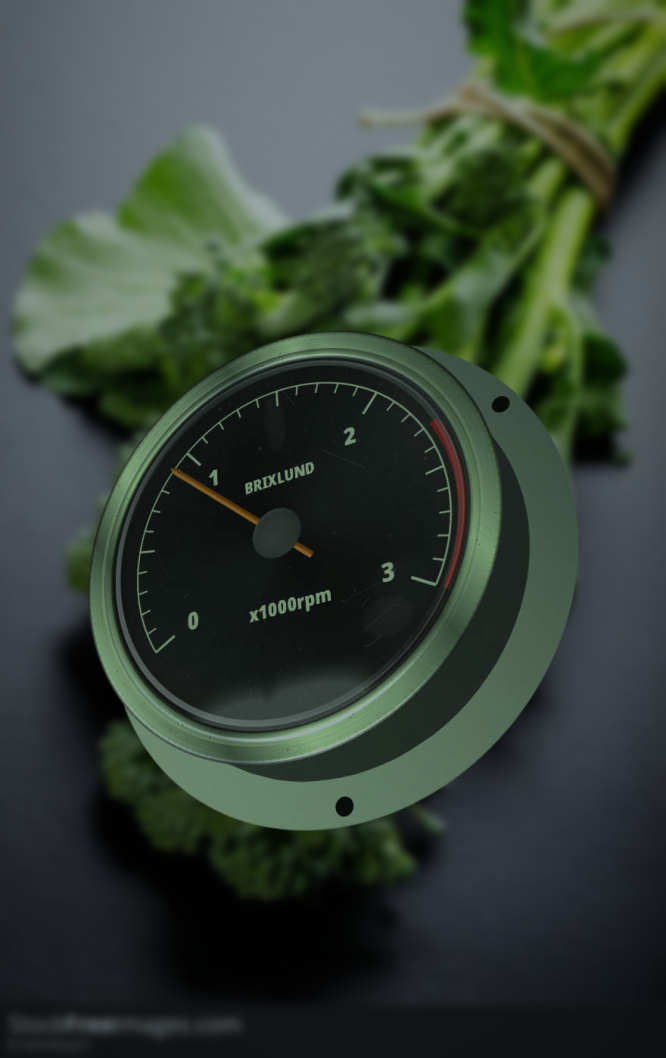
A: 900 rpm
